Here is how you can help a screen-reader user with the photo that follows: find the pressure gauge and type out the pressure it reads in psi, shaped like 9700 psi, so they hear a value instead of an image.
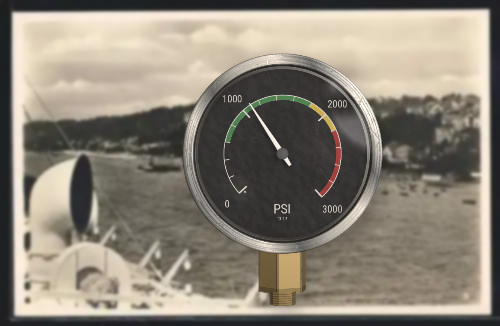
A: 1100 psi
